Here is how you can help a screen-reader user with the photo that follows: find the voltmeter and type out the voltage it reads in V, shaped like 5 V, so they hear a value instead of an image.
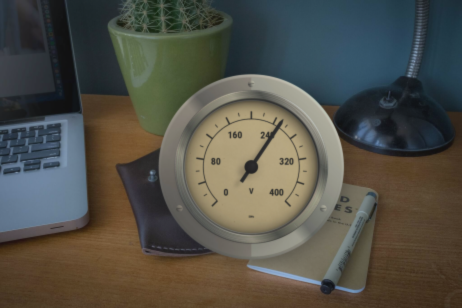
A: 250 V
